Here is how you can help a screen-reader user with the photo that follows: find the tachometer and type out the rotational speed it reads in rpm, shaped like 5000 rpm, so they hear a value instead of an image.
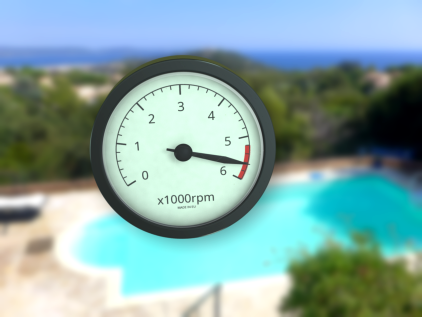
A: 5600 rpm
